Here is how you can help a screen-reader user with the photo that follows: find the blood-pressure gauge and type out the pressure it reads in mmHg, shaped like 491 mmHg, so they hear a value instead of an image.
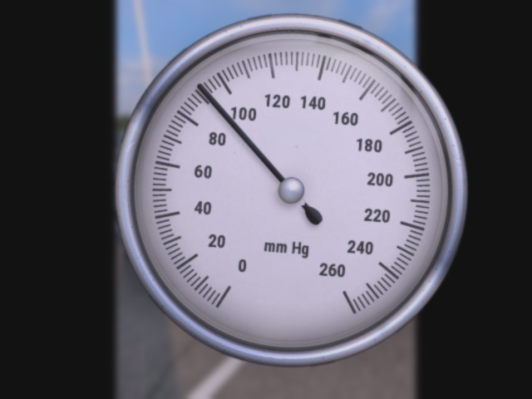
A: 92 mmHg
